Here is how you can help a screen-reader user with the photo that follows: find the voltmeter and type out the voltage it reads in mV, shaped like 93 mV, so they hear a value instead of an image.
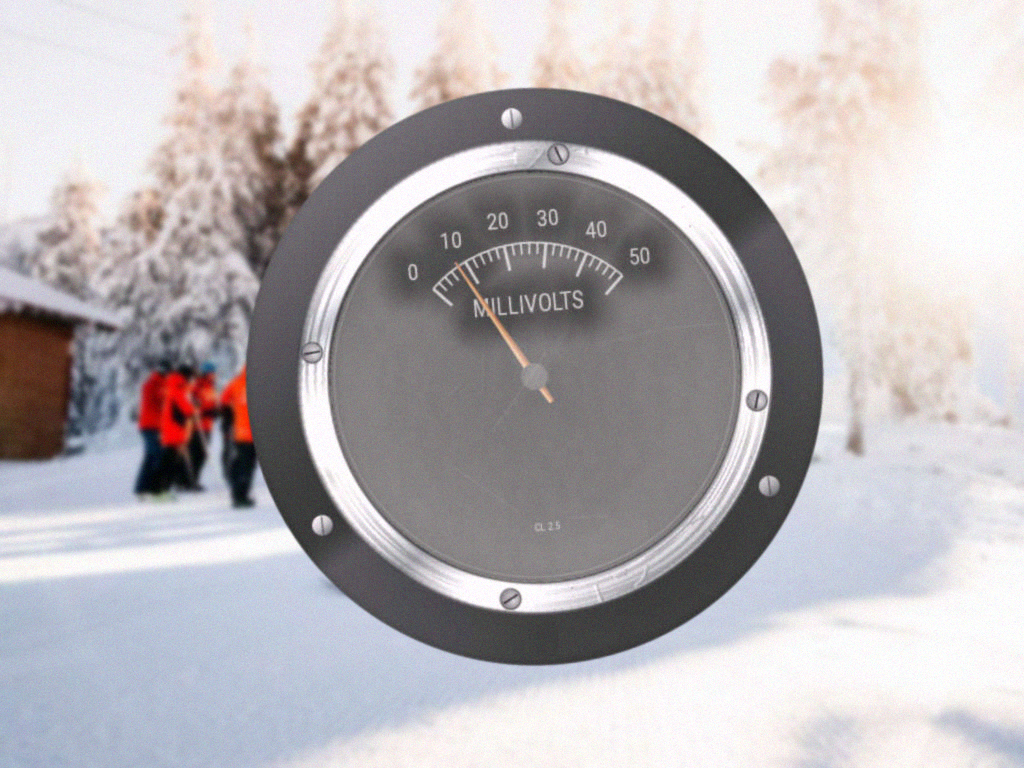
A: 8 mV
